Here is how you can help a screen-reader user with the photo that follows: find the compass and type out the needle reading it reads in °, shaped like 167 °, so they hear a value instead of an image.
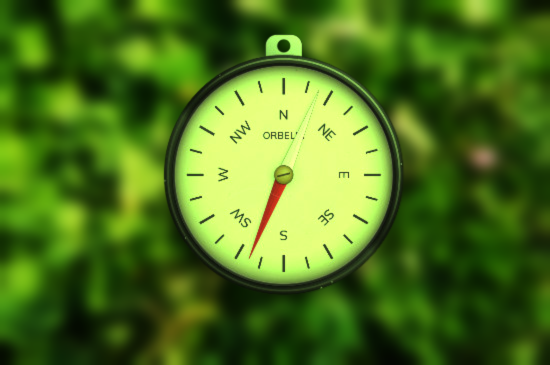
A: 202.5 °
